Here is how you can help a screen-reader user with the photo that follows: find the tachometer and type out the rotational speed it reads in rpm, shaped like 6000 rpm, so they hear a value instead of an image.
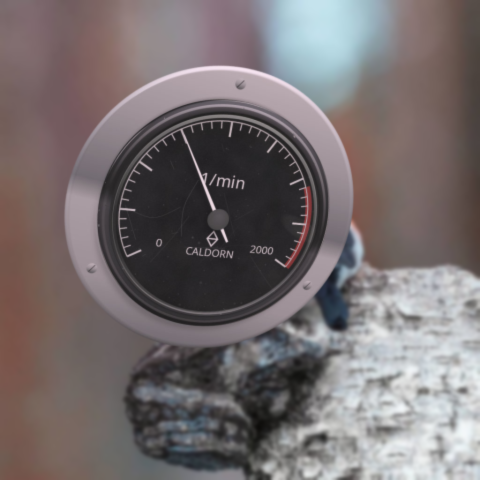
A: 750 rpm
